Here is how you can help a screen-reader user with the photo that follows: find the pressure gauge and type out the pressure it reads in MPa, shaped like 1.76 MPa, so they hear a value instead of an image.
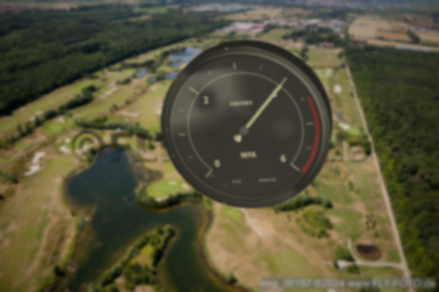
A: 4 MPa
